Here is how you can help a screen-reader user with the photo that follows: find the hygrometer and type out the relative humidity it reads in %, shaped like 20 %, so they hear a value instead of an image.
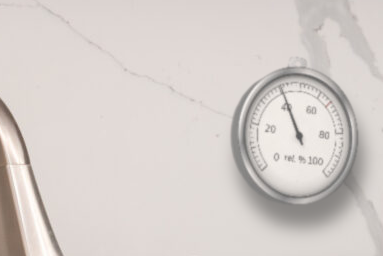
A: 40 %
